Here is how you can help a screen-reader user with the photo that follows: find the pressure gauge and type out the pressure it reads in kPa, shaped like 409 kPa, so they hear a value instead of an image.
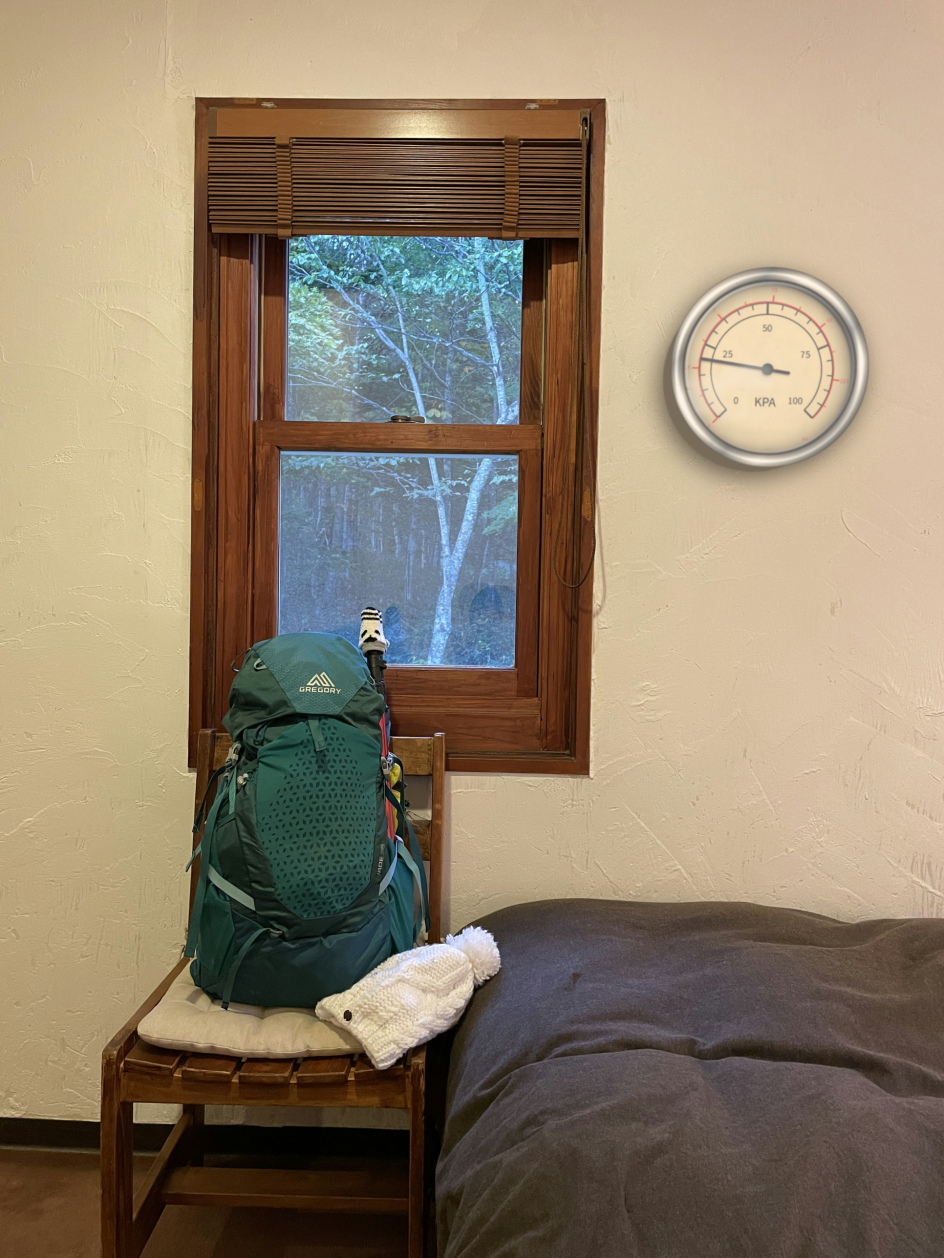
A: 20 kPa
